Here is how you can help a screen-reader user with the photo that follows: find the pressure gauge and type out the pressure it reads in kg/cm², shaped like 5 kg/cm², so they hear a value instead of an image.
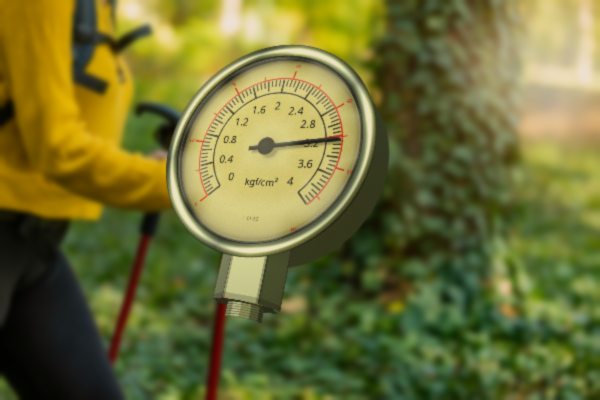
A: 3.2 kg/cm²
